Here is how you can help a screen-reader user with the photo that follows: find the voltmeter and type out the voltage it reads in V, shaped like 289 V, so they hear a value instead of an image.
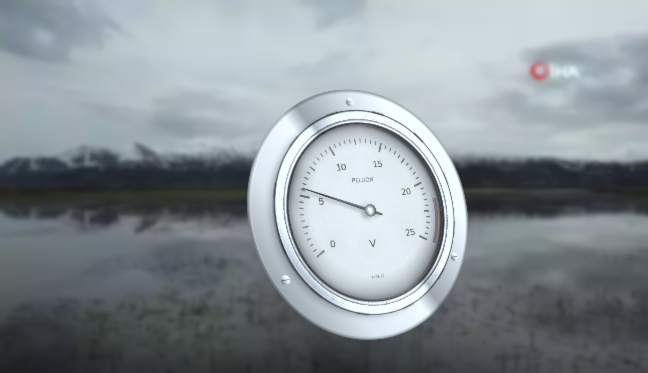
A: 5.5 V
